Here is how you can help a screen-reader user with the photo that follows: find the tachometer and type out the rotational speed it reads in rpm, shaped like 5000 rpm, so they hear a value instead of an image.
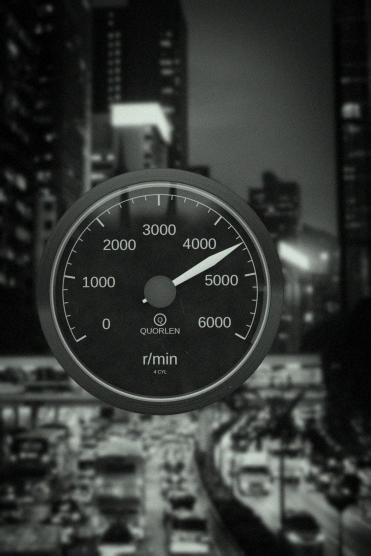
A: 4500 rpm
